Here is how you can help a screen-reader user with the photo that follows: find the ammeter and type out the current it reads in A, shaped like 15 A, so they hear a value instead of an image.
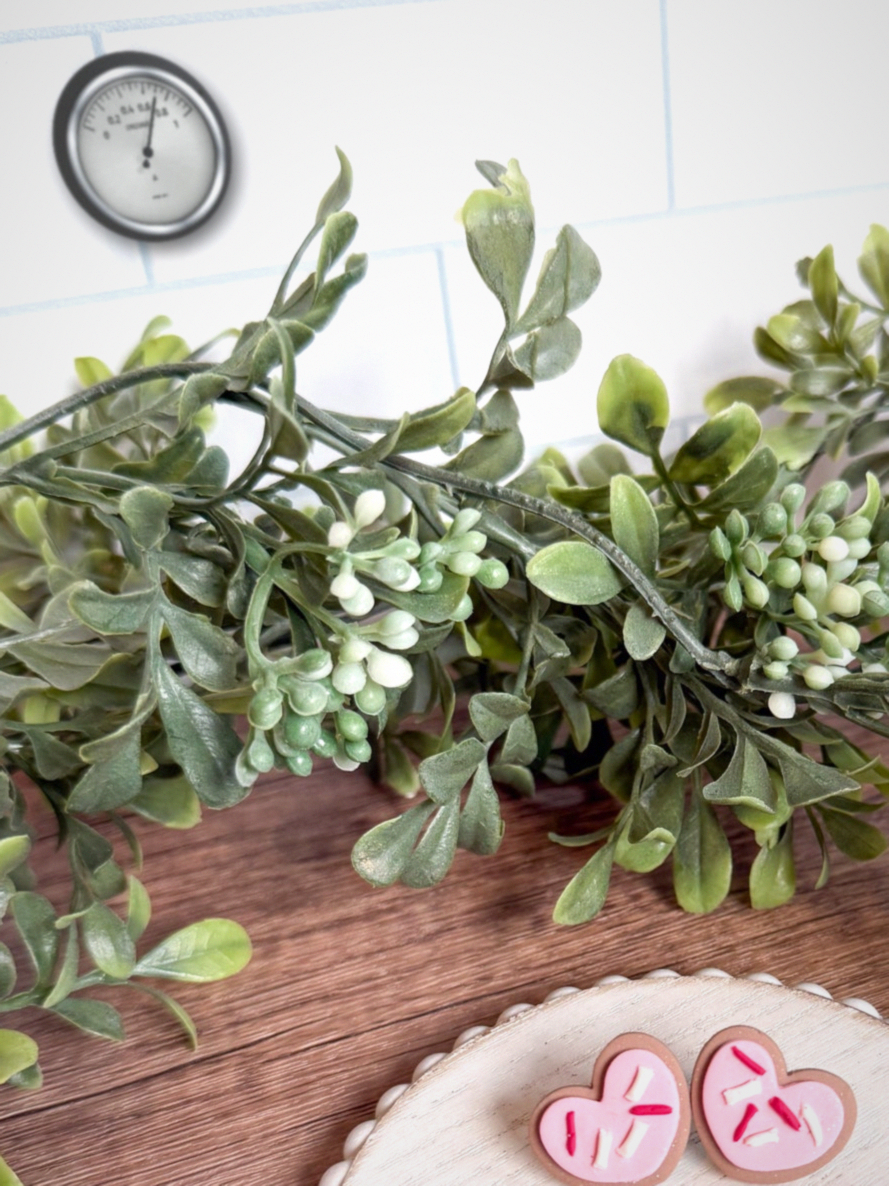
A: 0.7 A
